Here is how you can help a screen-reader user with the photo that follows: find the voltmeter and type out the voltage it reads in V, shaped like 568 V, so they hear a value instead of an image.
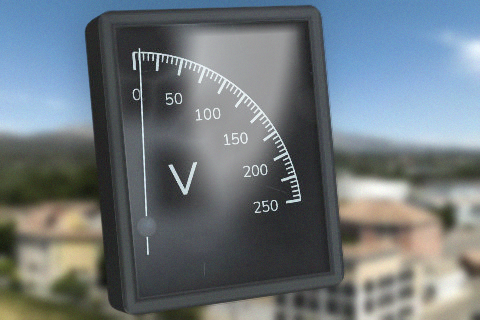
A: 5 V
